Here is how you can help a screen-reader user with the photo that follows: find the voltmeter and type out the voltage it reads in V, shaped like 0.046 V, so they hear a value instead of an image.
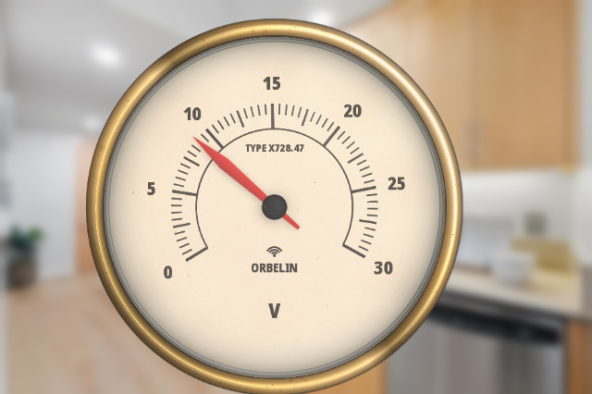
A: 9 V
